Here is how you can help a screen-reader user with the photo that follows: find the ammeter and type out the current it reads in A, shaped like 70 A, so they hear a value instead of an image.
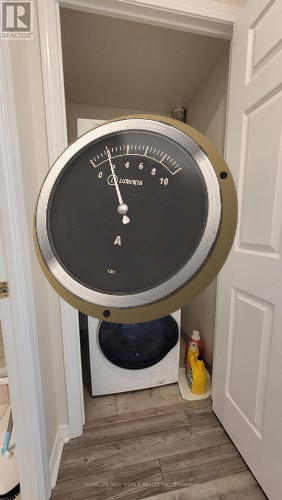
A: 2 A
